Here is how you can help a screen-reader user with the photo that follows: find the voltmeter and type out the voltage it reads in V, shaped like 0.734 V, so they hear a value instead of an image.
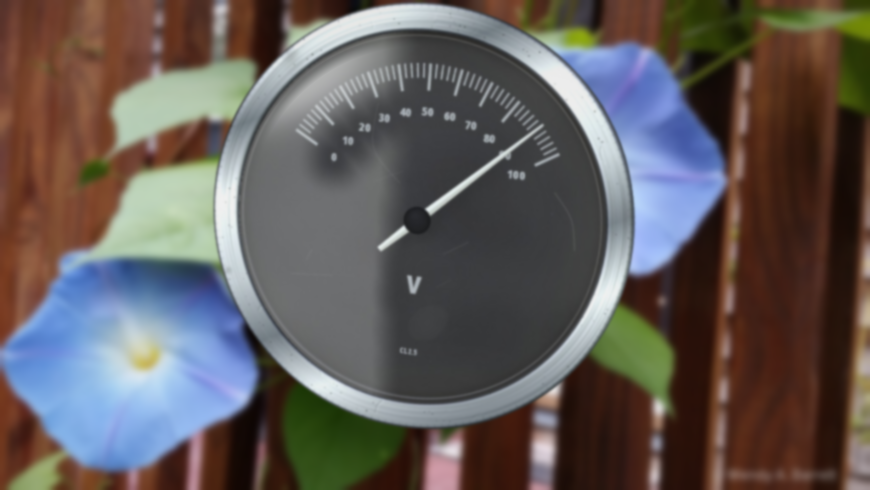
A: 90 V
